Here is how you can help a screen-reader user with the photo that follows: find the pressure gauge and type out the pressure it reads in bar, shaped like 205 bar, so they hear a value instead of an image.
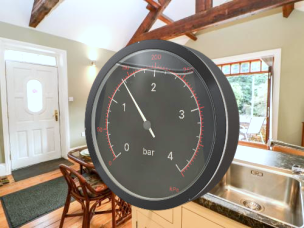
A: 1.4 bar
